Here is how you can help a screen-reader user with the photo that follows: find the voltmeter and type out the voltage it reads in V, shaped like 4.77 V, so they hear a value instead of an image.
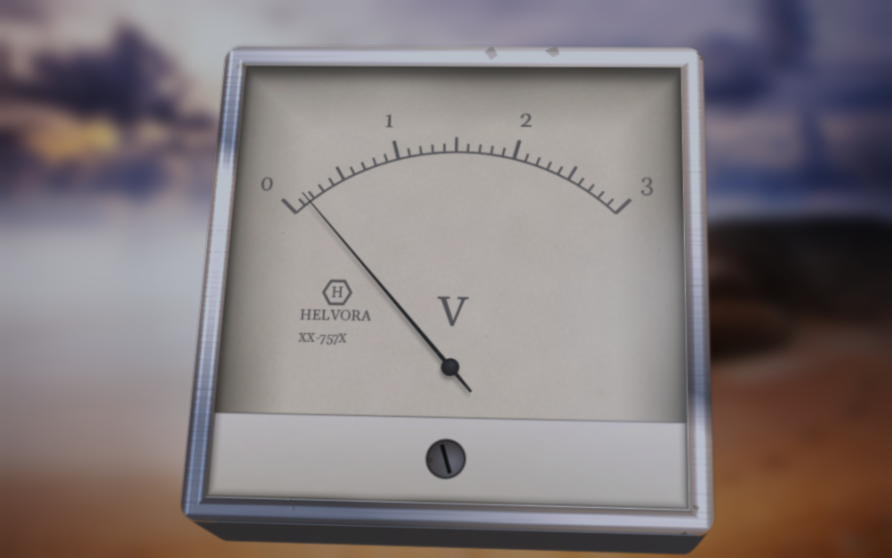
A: 0.15 V
